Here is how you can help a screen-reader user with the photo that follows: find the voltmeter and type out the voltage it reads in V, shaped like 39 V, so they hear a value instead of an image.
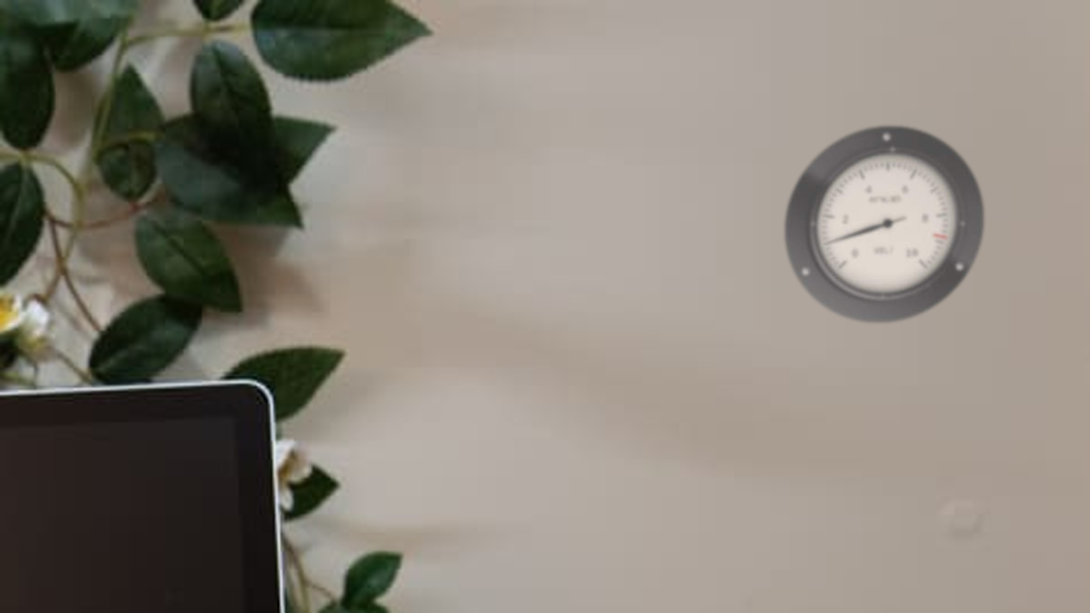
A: 1 V
